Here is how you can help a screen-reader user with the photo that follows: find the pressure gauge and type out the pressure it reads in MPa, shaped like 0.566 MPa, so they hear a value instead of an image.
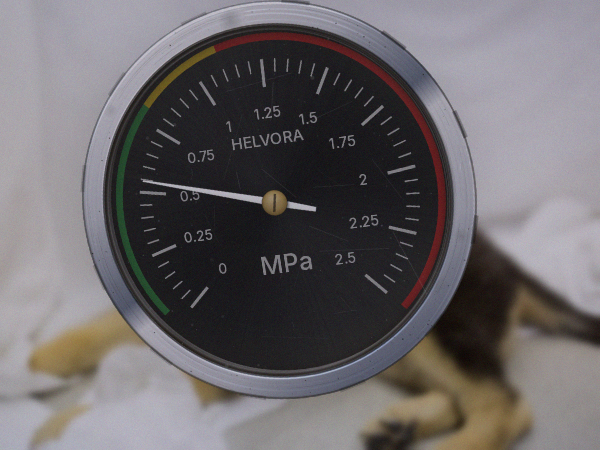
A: 0.55 MPa
